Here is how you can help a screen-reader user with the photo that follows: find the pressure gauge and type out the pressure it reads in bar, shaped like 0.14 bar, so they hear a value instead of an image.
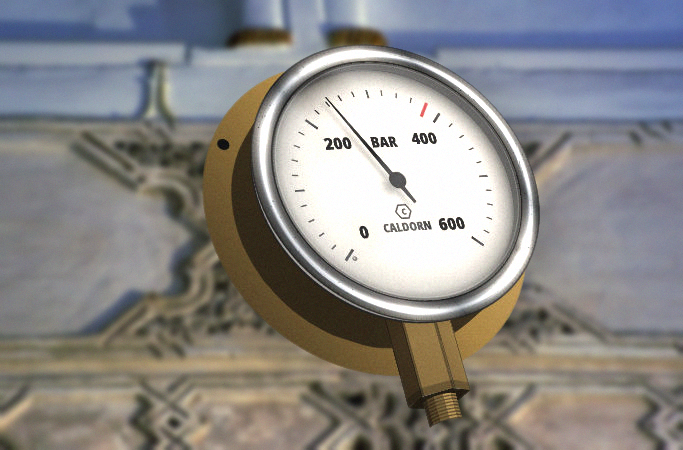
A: 240 bar
